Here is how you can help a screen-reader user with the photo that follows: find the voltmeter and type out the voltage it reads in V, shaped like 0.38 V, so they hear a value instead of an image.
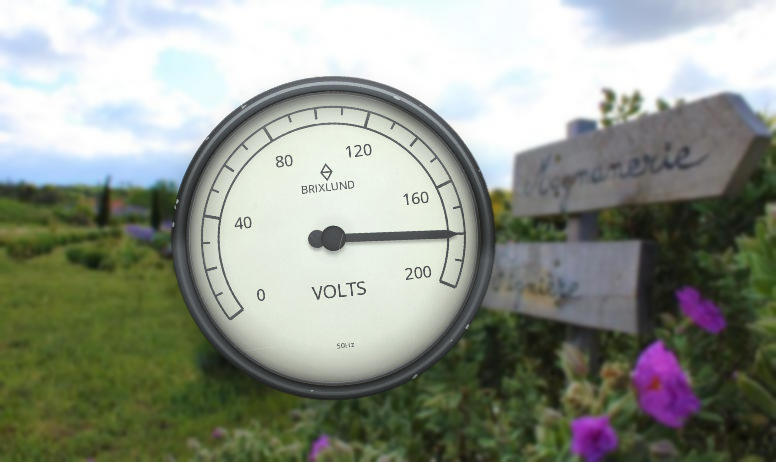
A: 180 V
